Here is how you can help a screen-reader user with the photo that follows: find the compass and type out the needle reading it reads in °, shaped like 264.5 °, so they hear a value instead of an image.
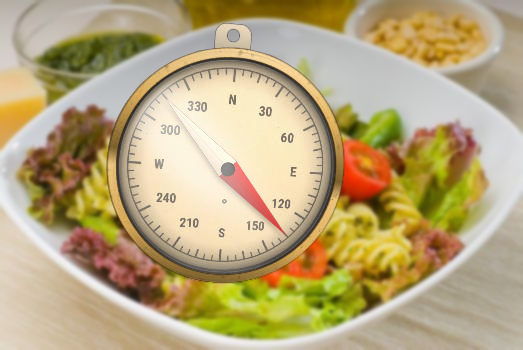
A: 135 °
